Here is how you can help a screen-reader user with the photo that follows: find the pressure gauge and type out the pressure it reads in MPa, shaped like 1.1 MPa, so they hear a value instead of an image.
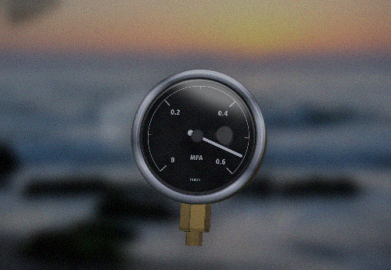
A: 0.55 MPa
